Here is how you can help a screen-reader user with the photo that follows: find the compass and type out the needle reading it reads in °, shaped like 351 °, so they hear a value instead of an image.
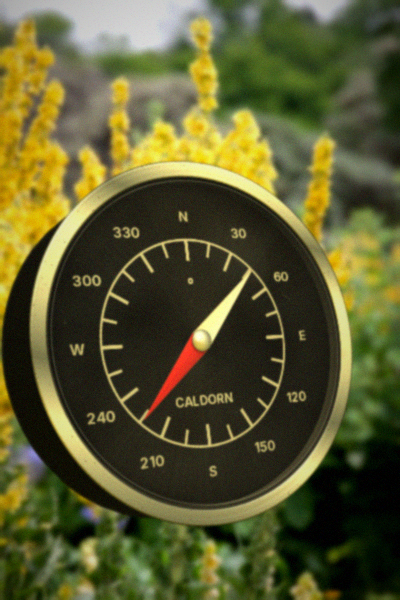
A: 225 °
